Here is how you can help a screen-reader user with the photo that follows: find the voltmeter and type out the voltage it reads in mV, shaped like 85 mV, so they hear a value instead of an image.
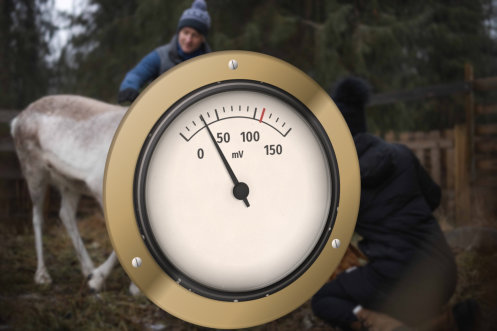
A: 30 mV
